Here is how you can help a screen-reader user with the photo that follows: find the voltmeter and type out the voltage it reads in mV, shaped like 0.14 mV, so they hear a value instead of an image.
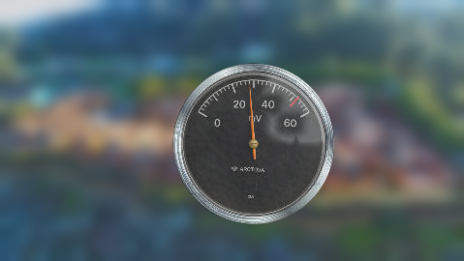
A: 28 mV
